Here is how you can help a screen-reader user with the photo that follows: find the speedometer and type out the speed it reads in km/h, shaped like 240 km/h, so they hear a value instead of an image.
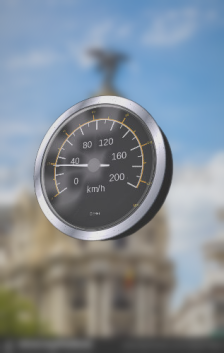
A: 30 km/h
